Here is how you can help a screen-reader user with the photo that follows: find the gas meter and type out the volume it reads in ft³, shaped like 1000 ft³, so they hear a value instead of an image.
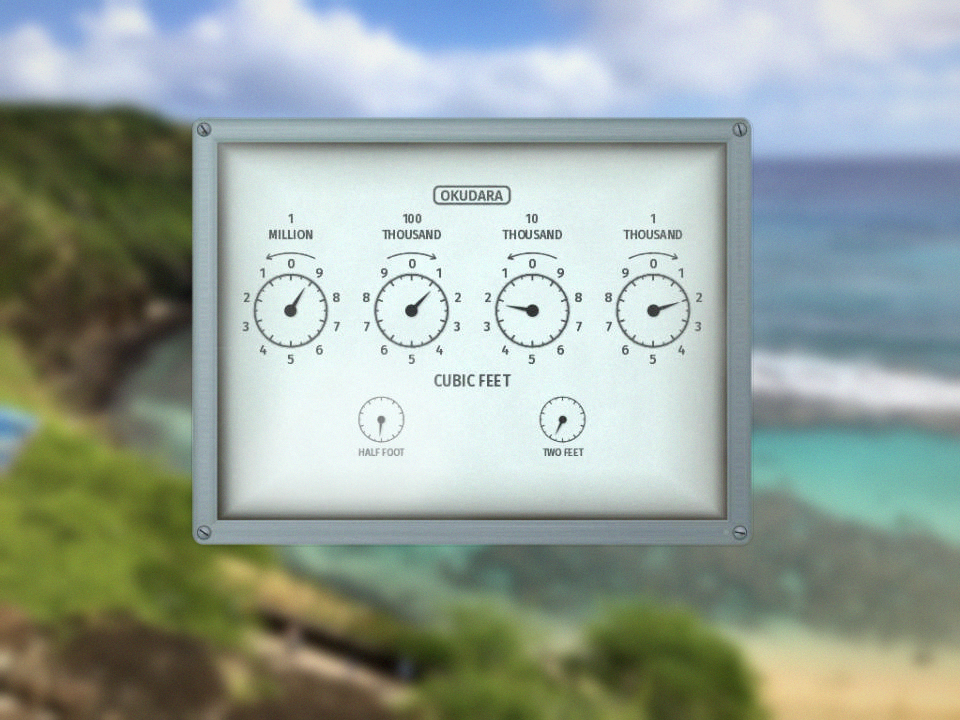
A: 912200 ft³
